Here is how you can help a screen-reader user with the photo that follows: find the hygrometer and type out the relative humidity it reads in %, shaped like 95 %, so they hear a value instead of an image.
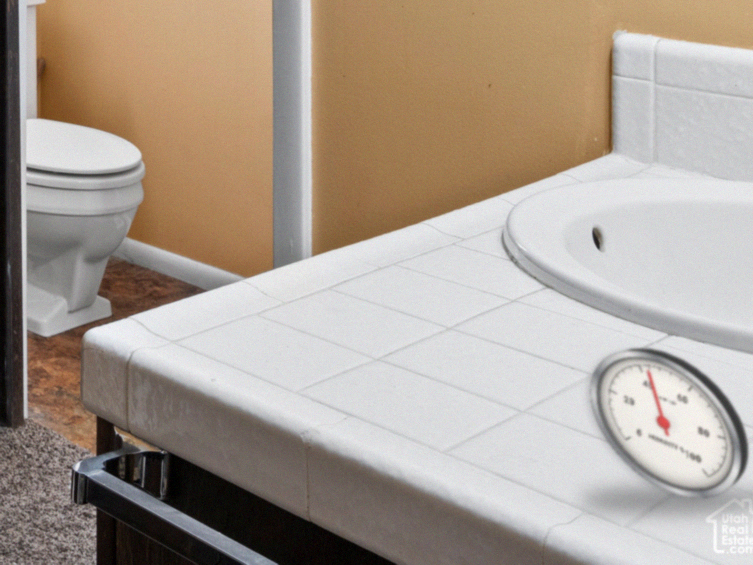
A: 44 %
